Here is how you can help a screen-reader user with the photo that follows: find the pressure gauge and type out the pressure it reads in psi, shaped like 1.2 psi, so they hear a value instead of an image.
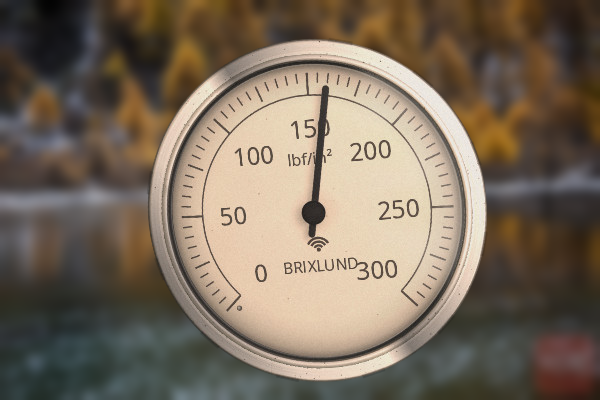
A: 160 psi
